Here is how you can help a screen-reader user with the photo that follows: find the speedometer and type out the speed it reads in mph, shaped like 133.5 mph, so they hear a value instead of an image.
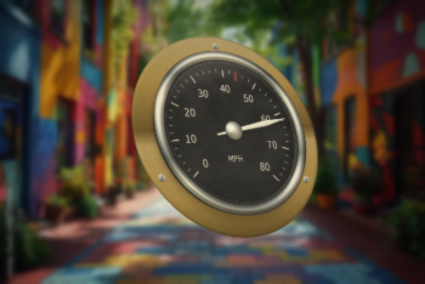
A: 62 mph
